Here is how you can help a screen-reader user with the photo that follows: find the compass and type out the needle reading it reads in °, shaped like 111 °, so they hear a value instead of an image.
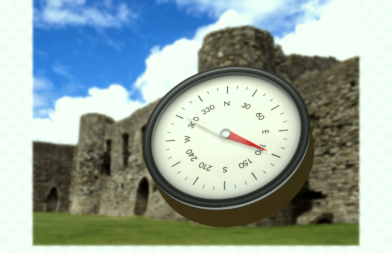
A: 120 °
